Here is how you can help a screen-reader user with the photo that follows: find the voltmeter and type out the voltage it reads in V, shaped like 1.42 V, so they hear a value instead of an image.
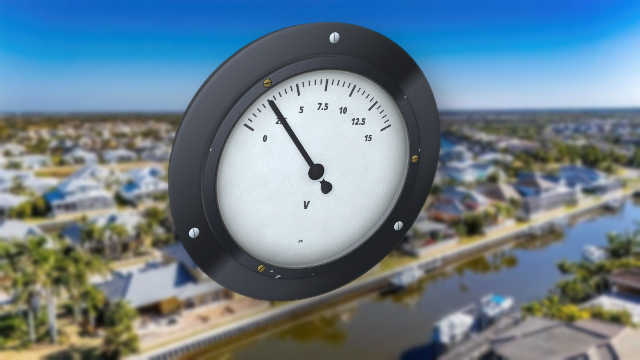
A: 2.5 V
